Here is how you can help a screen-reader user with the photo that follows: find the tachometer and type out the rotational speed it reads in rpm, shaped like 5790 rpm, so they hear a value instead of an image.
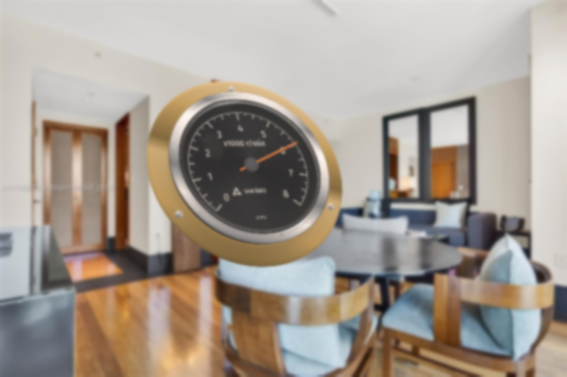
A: 6000 rpm
